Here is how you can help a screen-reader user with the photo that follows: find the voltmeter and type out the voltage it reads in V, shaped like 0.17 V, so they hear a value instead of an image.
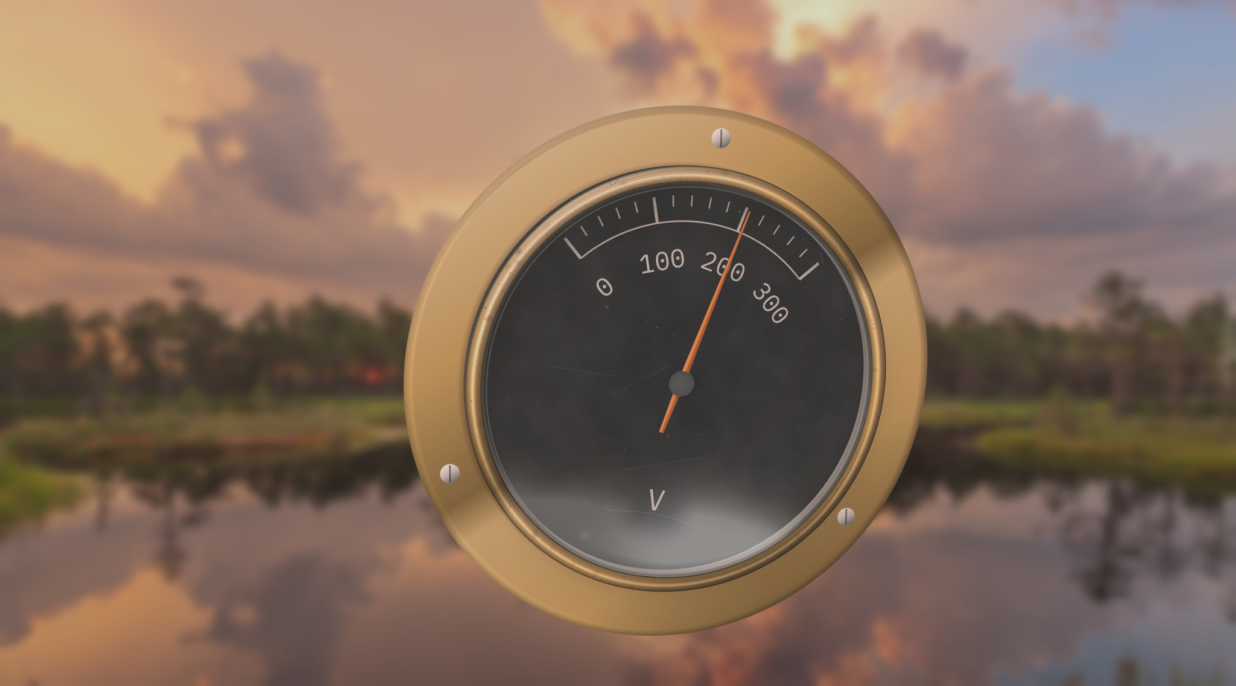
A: 200 V
